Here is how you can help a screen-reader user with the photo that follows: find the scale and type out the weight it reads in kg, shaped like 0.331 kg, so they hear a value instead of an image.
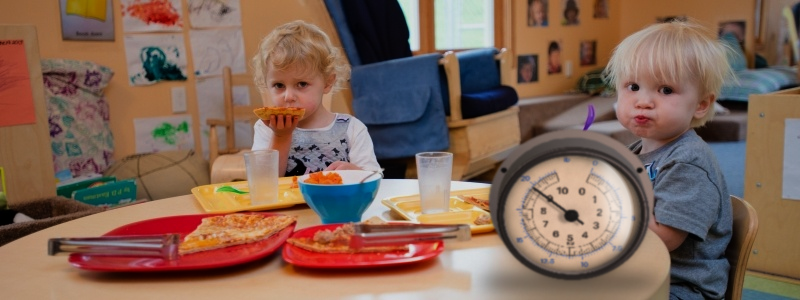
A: 9 kg
